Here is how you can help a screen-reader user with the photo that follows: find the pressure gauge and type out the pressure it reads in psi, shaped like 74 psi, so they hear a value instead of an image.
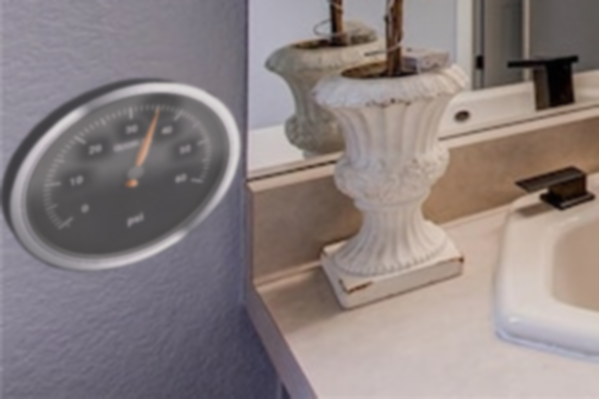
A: 35 psi
